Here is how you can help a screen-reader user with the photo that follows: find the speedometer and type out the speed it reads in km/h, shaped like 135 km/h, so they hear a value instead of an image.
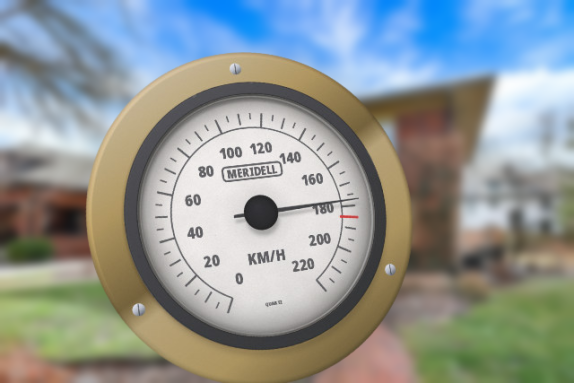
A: 177.5 km/h
